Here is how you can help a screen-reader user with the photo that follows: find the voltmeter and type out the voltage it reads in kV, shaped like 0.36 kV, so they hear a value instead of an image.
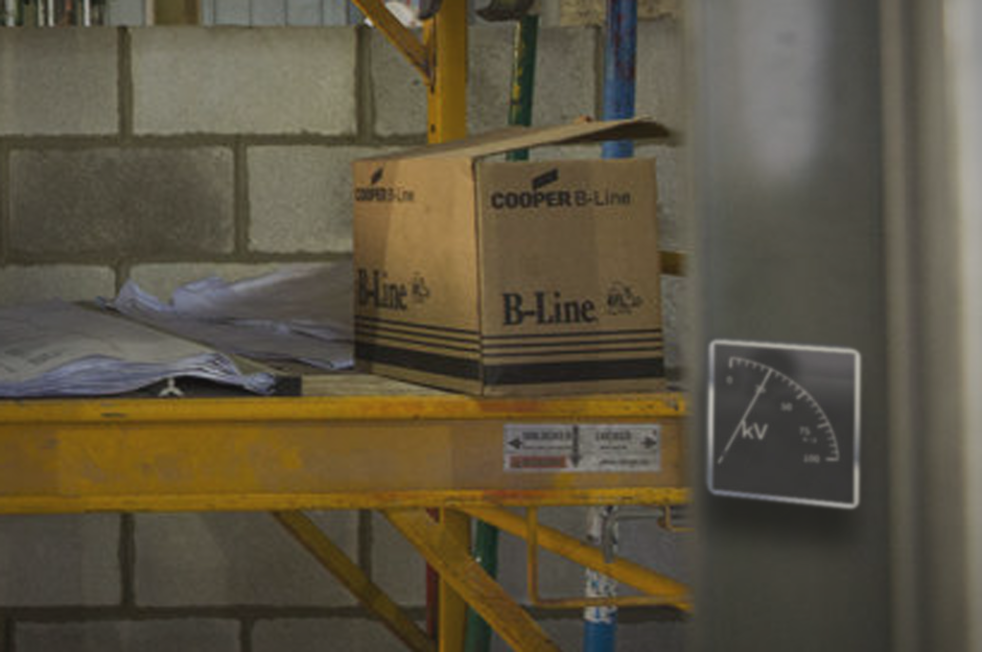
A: 25 kV
